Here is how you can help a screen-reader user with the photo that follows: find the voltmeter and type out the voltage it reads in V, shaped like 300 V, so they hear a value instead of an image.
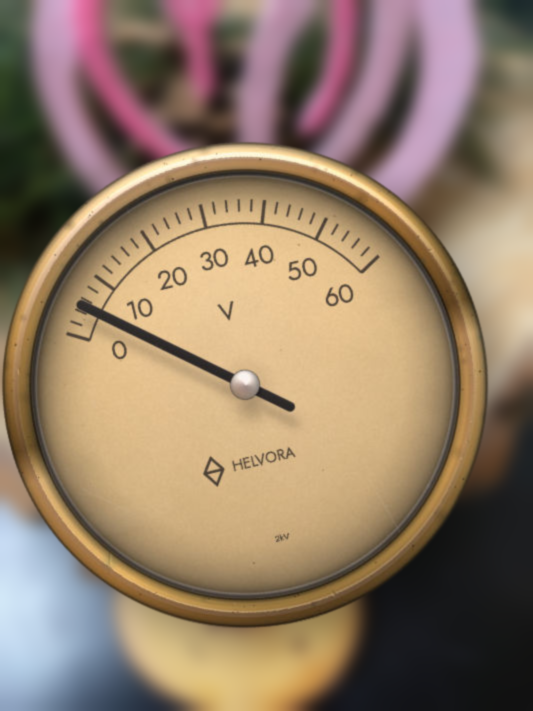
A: 5 V
